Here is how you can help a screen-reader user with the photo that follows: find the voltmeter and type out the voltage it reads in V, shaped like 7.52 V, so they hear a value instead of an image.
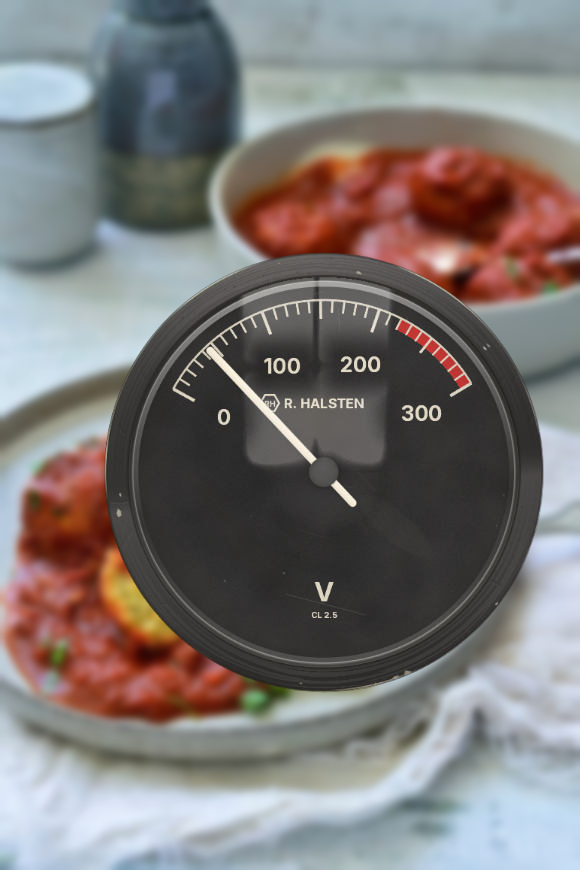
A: 45 V
